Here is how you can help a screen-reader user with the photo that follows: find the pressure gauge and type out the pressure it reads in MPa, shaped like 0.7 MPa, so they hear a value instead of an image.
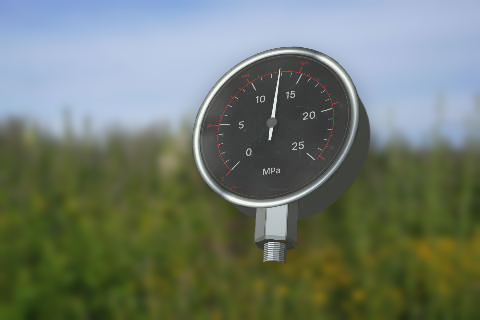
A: 13 MPa
